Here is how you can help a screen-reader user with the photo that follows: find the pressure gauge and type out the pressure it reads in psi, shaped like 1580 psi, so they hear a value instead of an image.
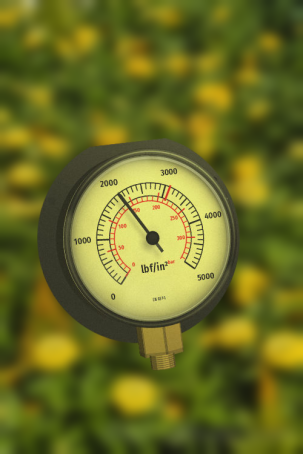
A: 2000 psi
